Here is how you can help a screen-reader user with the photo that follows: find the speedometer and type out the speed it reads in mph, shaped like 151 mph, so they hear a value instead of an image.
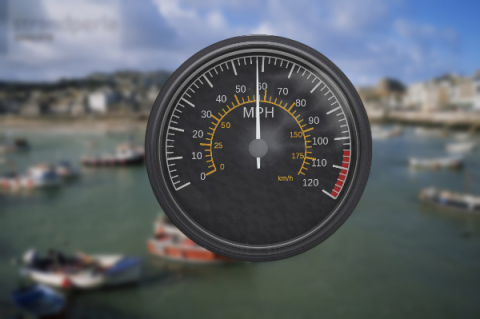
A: 58 mph
